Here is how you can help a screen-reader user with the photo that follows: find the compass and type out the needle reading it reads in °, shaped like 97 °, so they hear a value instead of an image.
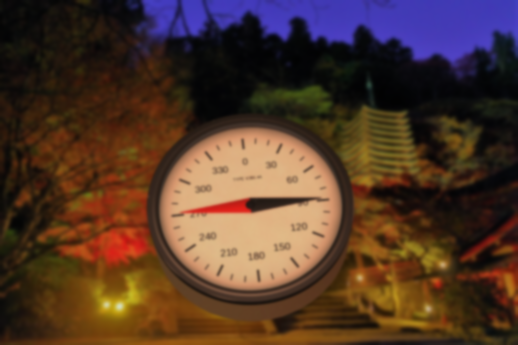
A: 270 °
